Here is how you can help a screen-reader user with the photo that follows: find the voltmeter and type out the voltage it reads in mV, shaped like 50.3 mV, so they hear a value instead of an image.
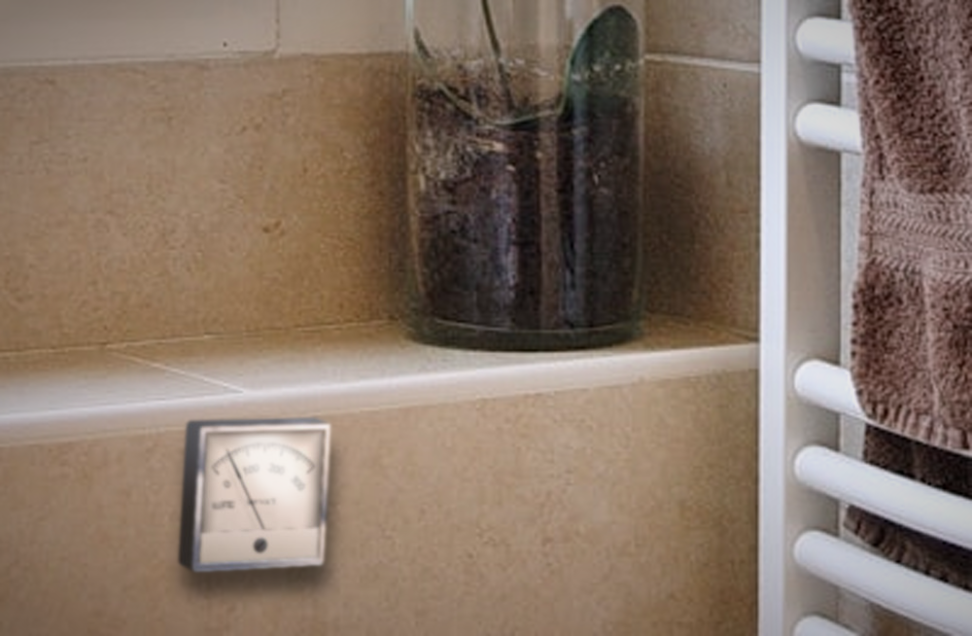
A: 50 mV
